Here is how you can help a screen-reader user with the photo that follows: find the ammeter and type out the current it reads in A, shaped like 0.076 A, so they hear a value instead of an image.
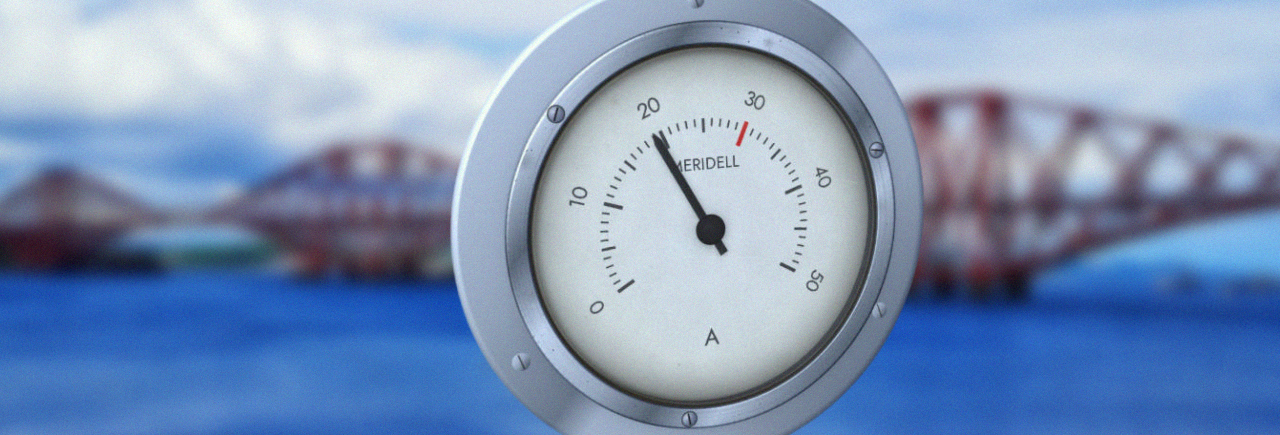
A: 19 A
